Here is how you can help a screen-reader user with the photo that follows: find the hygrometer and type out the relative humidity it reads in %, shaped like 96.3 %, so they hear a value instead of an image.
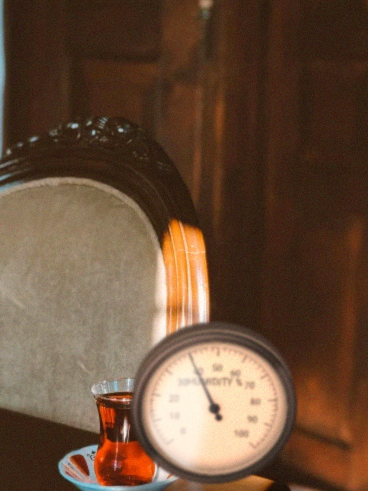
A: 40 %
